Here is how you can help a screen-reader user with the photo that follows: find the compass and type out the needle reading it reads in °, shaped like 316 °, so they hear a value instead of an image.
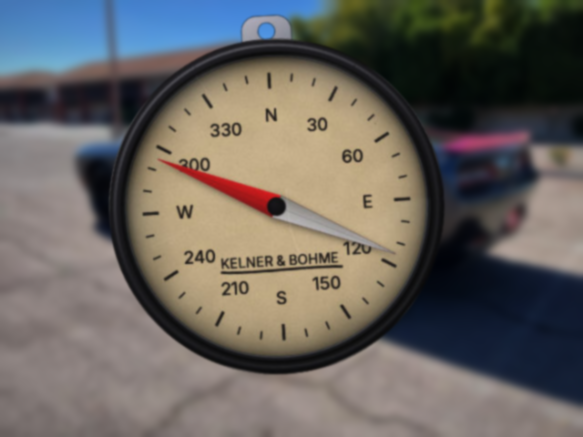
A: 295 °
